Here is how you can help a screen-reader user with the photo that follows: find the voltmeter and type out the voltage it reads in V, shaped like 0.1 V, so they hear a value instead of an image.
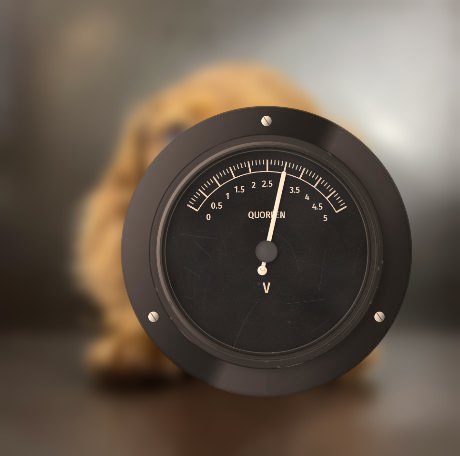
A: 3 V
